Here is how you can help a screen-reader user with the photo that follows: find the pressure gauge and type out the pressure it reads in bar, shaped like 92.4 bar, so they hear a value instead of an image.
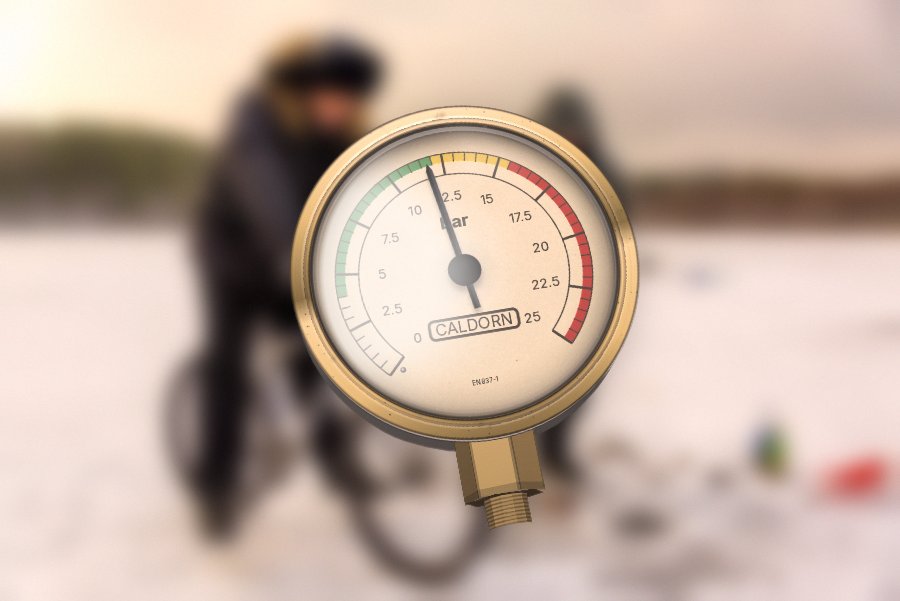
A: 11.75 bar
